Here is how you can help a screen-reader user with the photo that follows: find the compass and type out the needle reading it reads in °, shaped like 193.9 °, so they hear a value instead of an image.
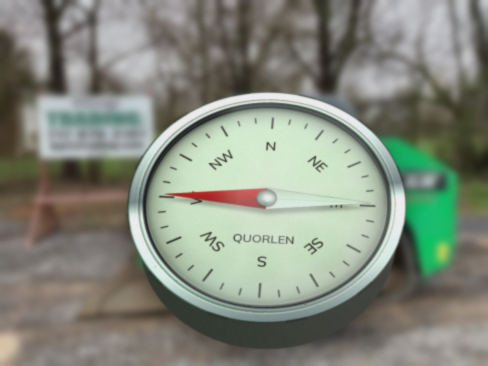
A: 270 °
